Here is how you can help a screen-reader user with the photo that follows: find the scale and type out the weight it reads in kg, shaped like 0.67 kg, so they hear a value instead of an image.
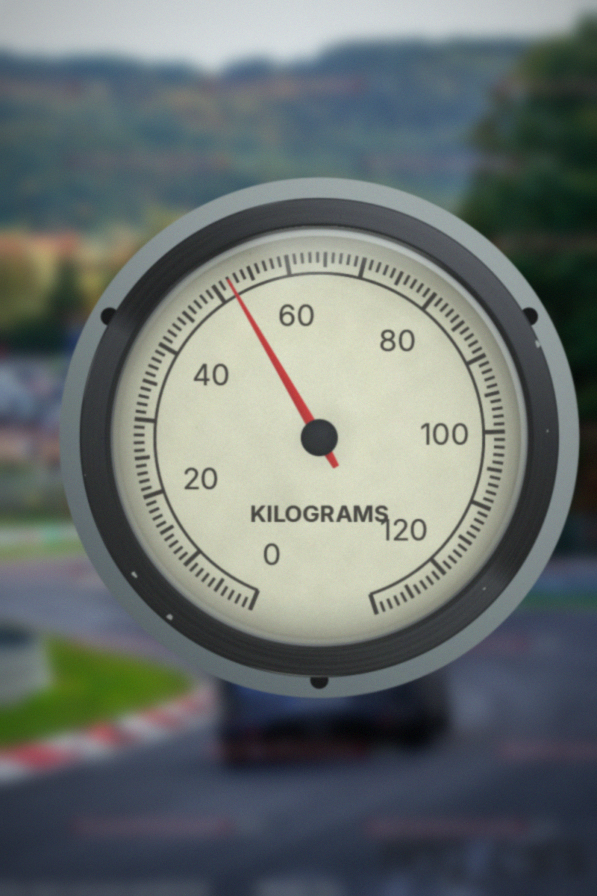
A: 52 kg
